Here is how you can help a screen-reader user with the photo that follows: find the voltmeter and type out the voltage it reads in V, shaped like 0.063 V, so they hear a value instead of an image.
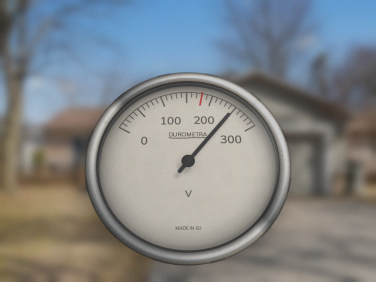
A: 250 V
